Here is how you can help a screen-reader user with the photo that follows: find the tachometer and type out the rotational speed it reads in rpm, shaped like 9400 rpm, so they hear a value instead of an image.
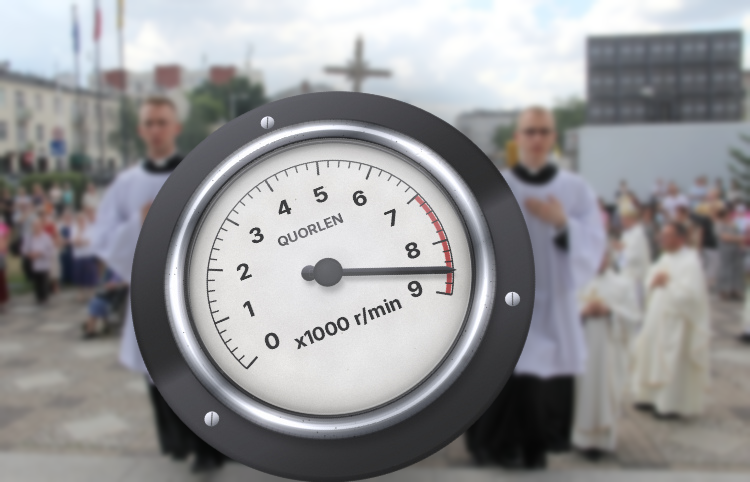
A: 8600 rpm
